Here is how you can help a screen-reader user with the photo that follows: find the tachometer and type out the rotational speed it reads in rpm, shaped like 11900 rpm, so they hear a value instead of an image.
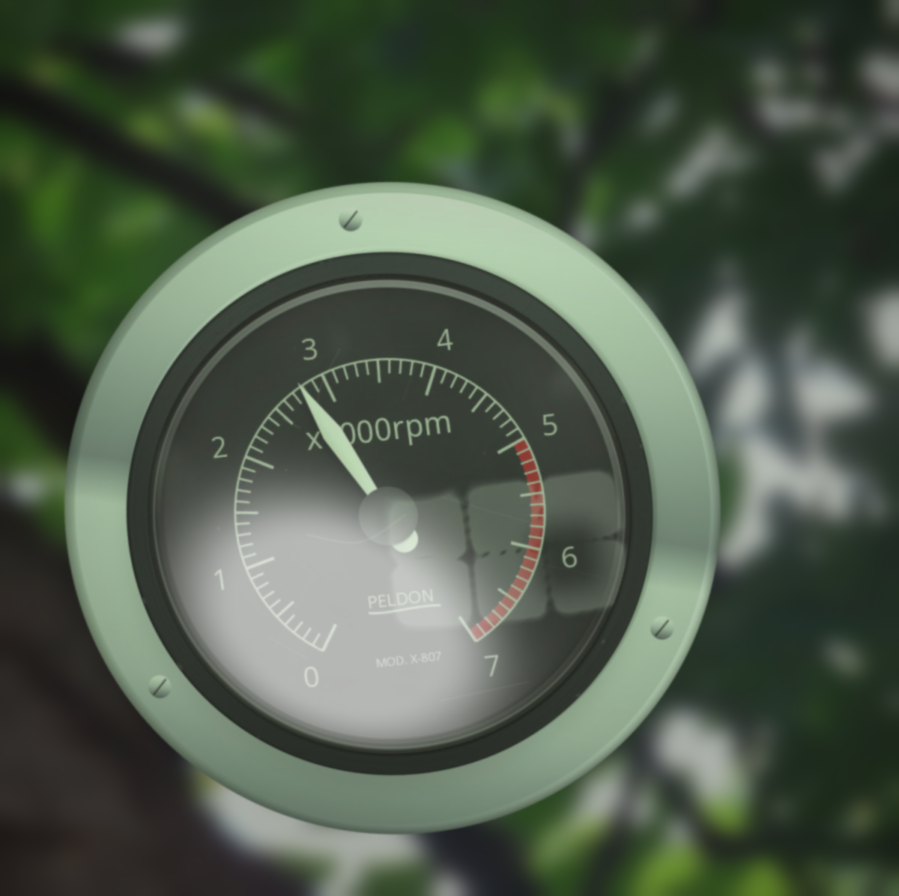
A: 2800 rpm
